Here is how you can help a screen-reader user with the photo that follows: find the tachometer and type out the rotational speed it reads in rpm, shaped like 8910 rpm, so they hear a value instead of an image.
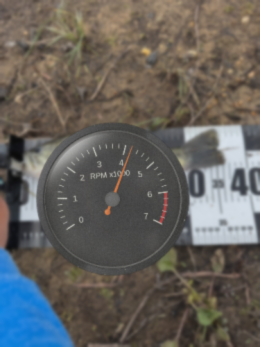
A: 4200 rpm
